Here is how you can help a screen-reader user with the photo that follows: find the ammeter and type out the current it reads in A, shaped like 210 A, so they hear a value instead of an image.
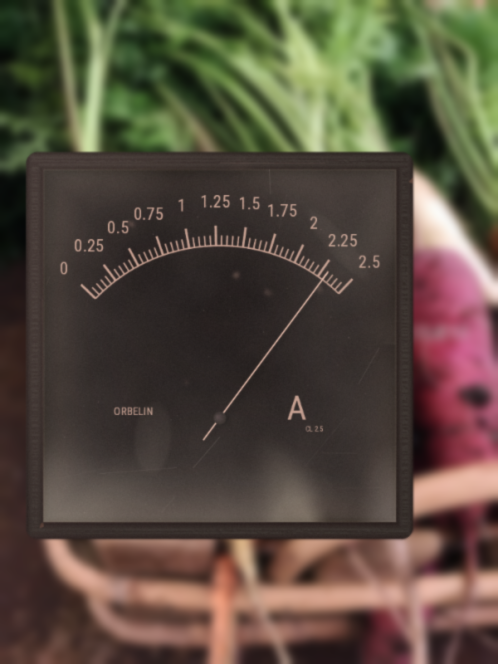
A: 2.3 A
